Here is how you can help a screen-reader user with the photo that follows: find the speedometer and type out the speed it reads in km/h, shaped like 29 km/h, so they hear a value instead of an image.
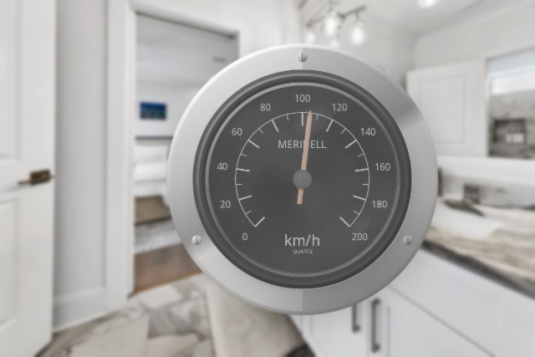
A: 105 km/h
